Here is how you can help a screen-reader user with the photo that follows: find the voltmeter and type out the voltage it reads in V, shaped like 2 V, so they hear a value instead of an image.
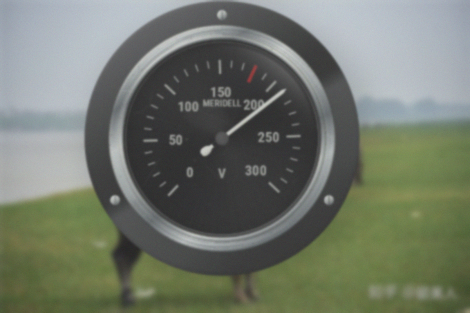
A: 210 V
